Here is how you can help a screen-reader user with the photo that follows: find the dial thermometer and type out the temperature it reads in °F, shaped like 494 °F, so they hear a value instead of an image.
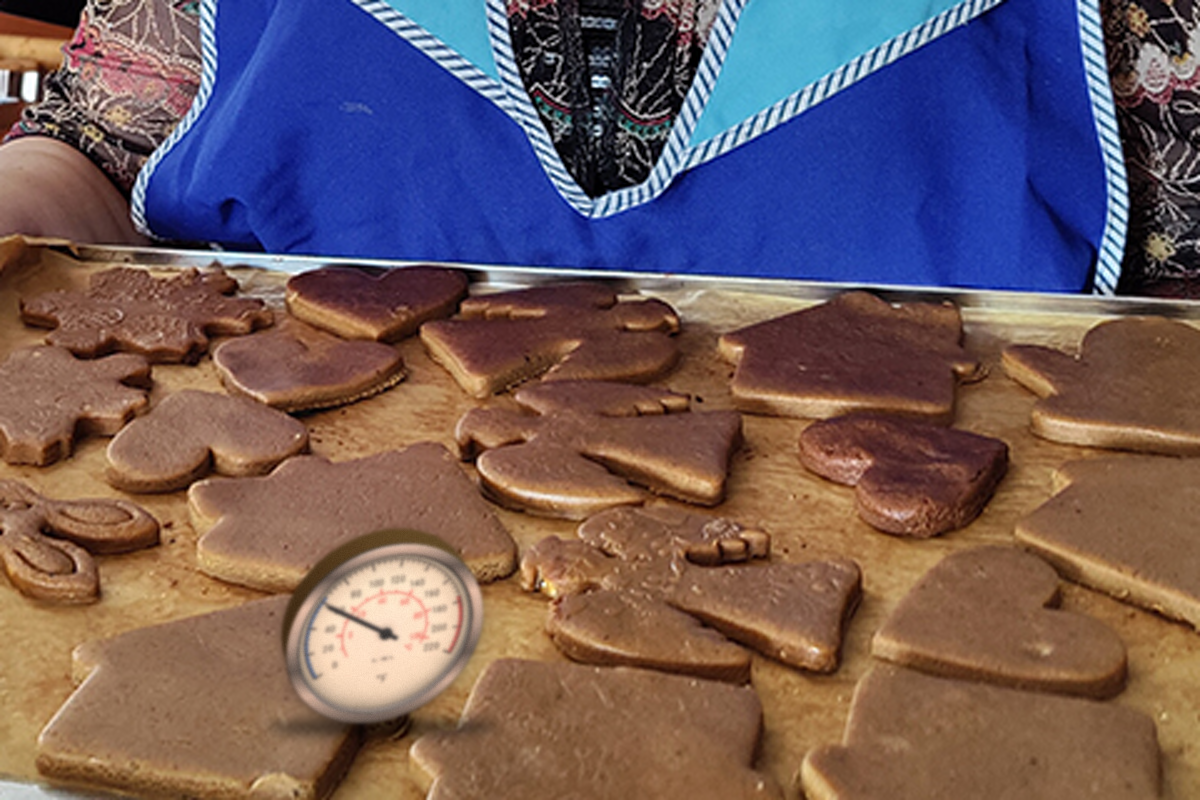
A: 60 °F
